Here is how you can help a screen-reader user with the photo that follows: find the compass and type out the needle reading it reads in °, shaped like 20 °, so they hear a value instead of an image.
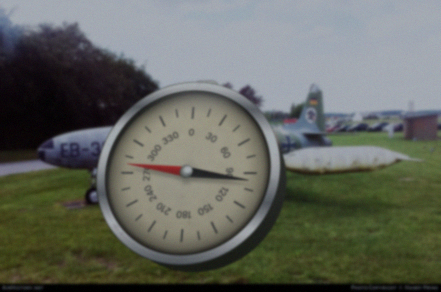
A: 277.5 °
